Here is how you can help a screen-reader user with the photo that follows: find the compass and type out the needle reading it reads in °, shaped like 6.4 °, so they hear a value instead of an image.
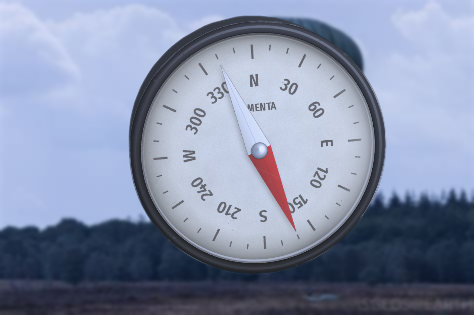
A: 160 °
